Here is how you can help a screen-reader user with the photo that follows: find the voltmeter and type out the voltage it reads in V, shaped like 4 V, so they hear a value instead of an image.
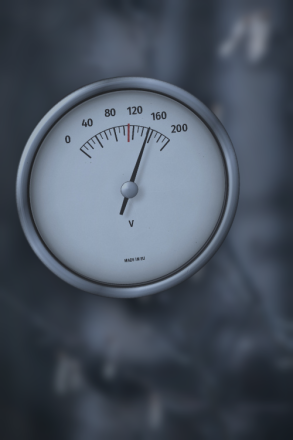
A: 150 V
